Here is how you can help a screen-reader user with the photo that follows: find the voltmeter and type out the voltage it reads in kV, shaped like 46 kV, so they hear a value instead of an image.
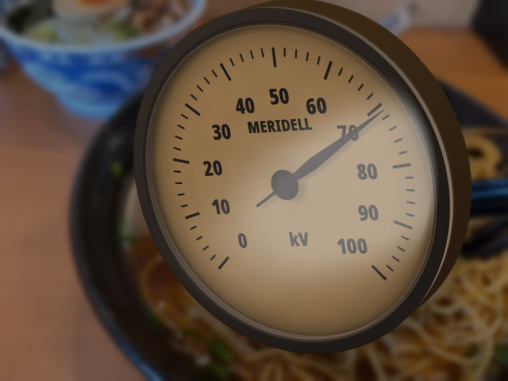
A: 71 kV
